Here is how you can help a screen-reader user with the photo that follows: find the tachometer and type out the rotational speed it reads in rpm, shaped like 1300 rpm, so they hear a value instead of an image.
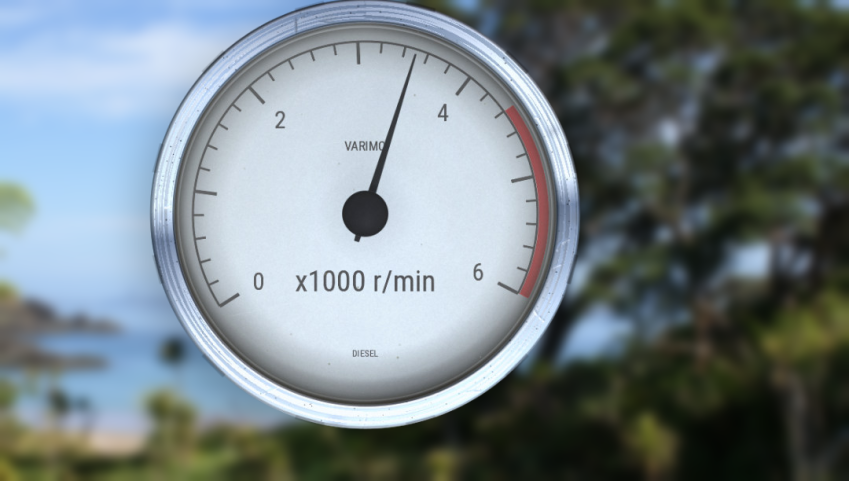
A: 3500 rpm
